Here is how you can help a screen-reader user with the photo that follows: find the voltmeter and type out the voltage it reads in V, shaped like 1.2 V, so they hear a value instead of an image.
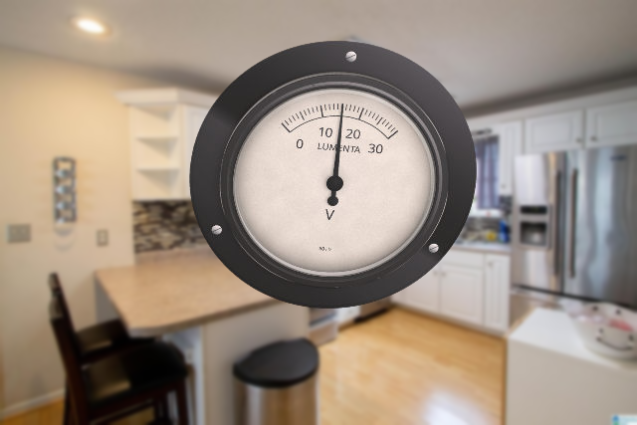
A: 15 V
